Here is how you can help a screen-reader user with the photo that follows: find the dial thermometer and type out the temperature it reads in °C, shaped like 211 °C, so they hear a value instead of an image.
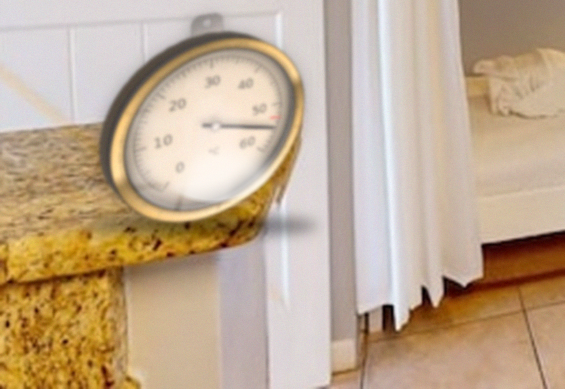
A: 55 °C
